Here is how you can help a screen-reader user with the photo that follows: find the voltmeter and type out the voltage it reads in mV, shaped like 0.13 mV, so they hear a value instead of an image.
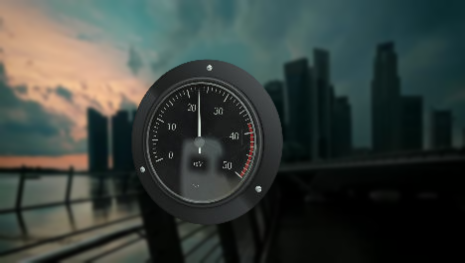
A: 23 mV
